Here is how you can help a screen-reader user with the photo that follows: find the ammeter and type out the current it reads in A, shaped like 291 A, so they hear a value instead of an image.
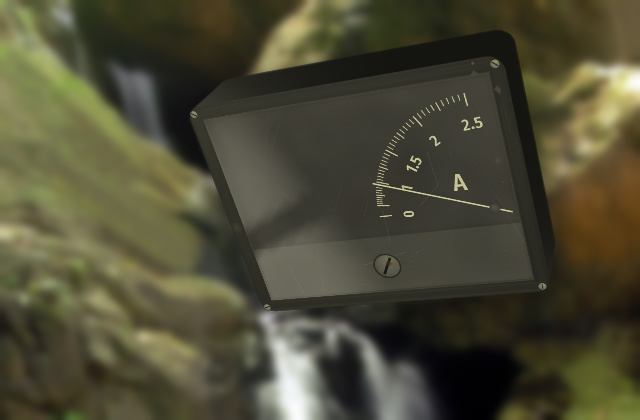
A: 1 A
